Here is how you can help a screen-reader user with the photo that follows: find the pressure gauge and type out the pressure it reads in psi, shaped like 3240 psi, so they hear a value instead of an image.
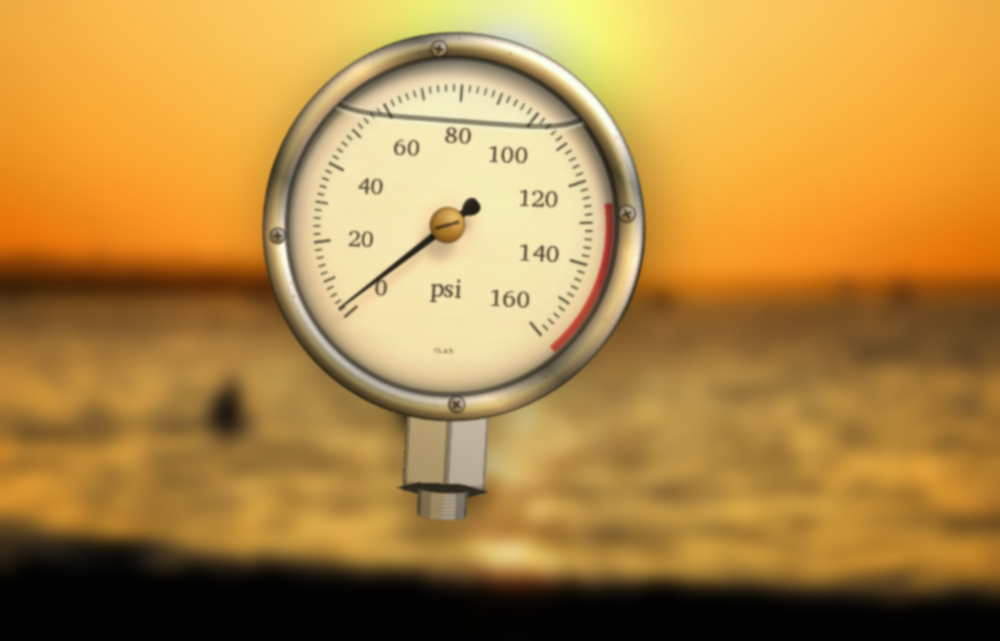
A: 2 psi
